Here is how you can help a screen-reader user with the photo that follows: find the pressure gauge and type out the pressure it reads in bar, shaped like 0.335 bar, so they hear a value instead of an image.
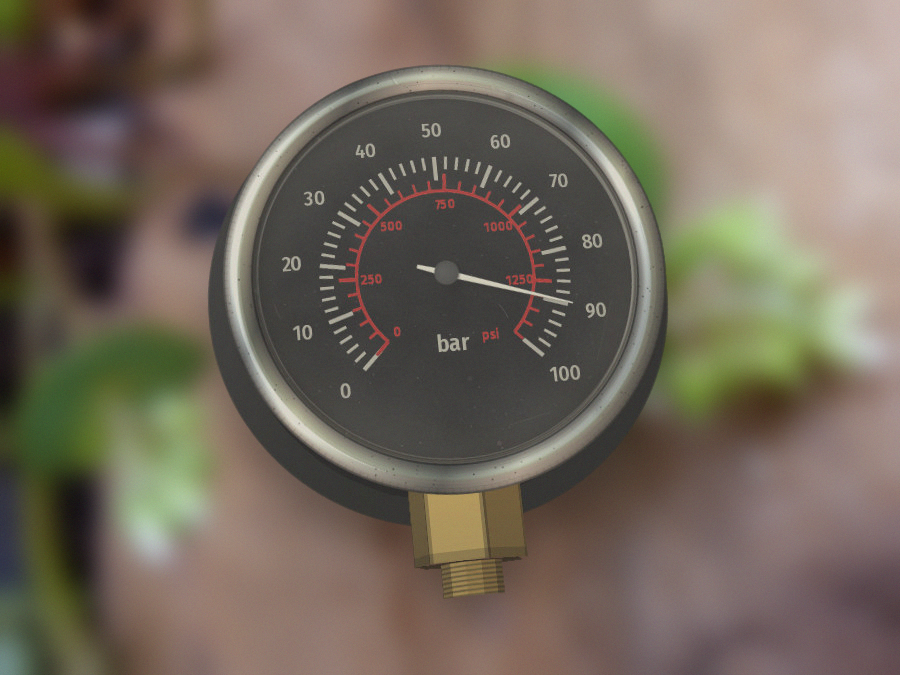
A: 90 bar
